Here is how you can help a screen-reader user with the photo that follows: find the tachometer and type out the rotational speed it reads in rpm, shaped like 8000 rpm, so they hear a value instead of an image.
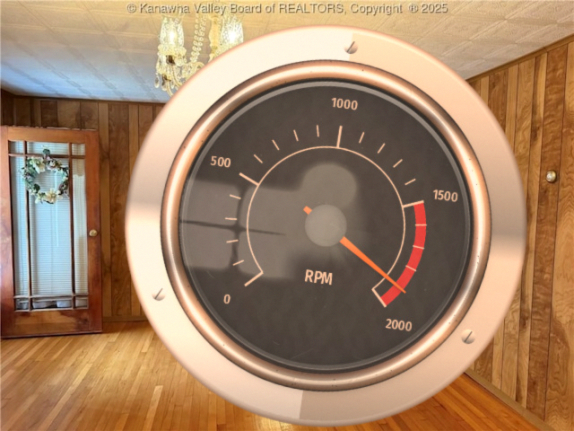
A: 1900 rpm
